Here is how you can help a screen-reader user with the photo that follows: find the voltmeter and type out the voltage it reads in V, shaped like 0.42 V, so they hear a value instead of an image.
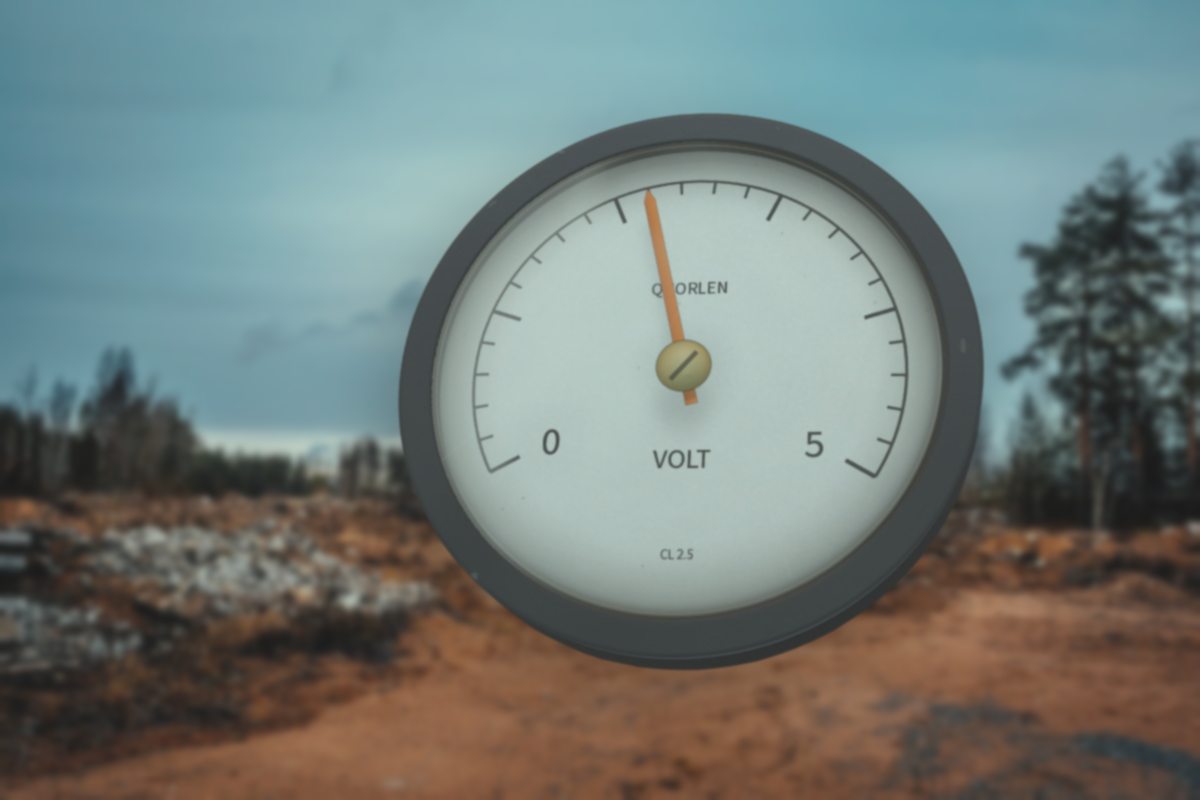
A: 2.2 V
